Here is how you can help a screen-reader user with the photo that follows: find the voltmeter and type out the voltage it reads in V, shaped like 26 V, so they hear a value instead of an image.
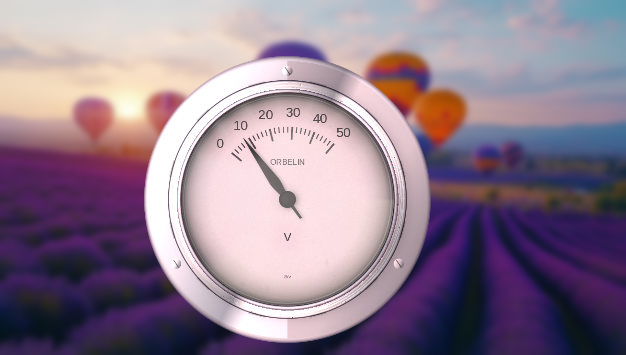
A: 8 V
